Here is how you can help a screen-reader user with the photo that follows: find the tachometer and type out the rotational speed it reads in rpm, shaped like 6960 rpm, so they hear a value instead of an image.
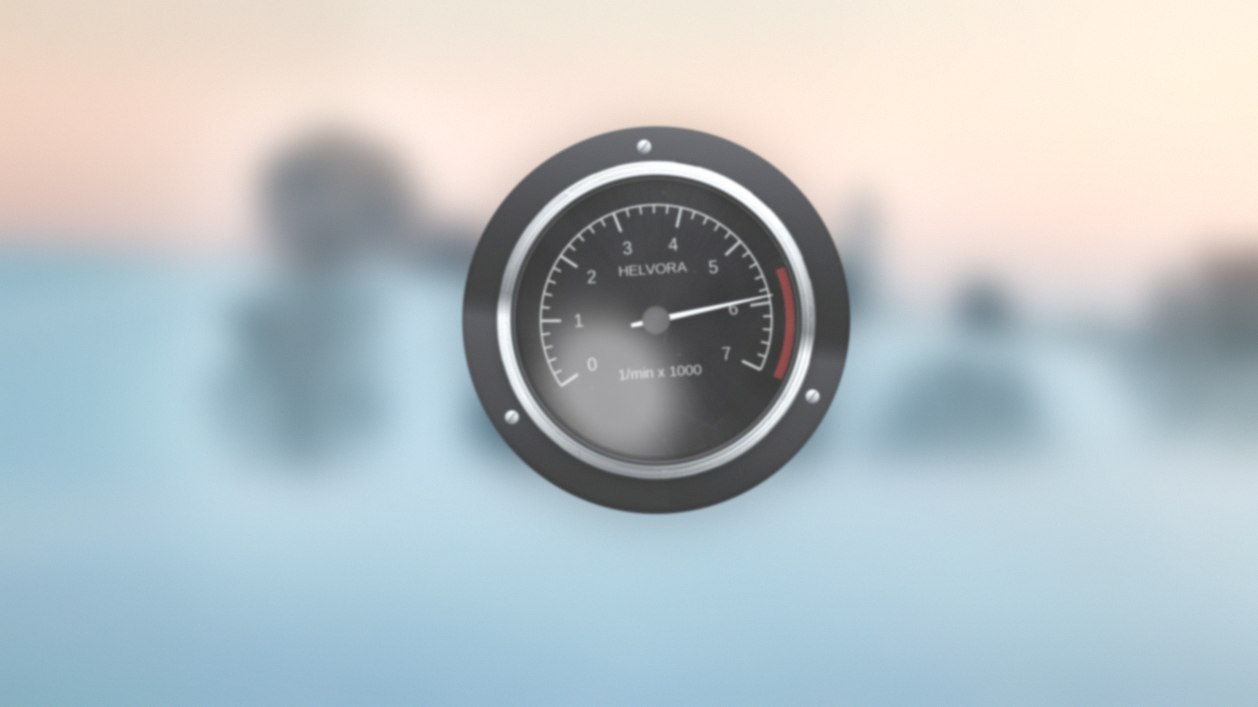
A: 5900 rpm
